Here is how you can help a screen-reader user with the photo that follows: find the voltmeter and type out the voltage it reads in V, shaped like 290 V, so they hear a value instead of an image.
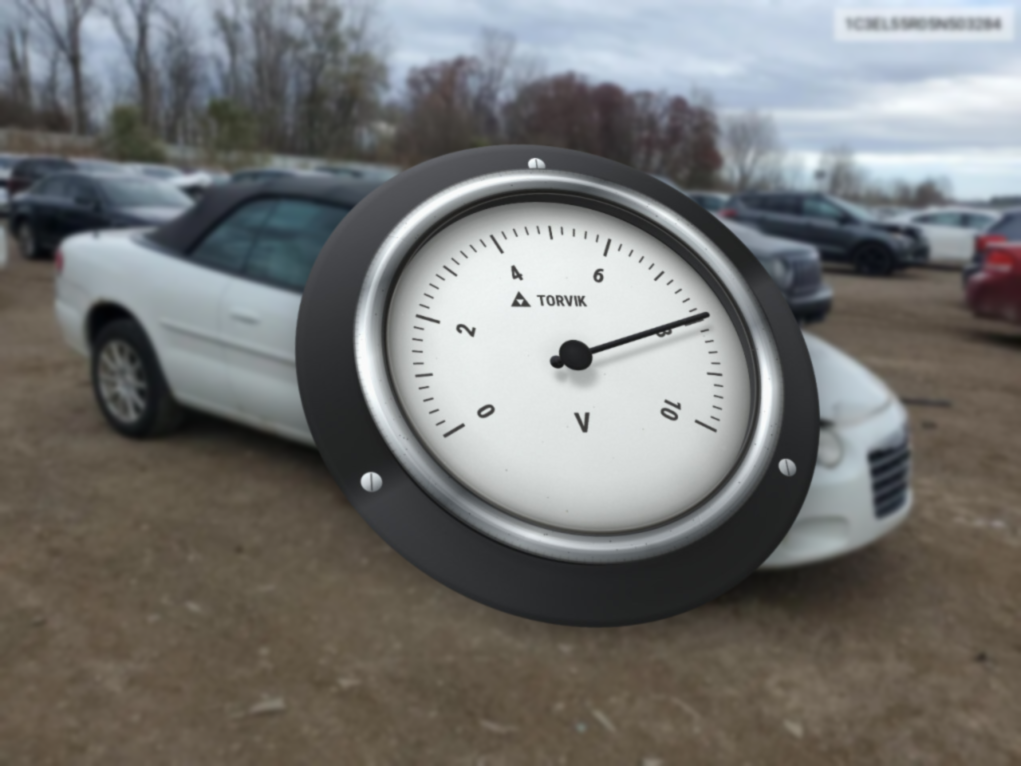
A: 8 V
